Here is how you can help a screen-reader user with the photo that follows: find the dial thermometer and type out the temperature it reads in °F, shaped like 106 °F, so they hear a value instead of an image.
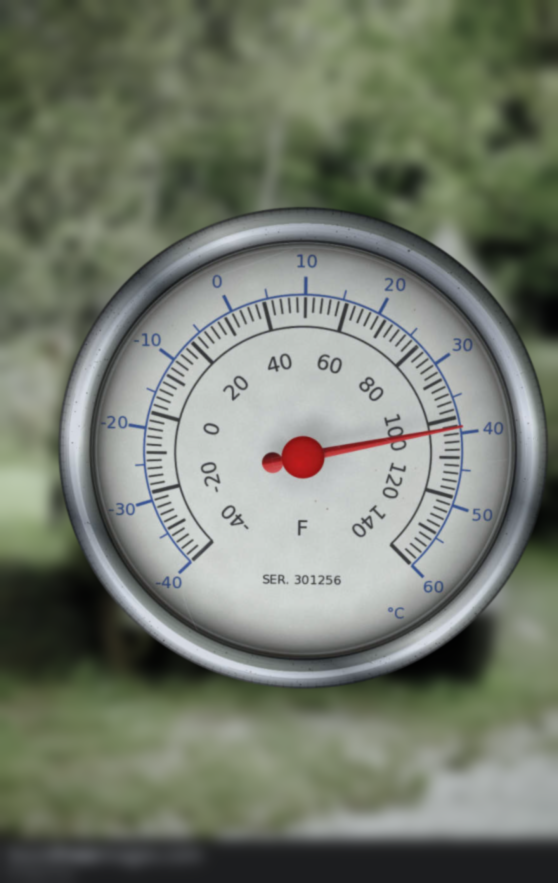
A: 102 °F
